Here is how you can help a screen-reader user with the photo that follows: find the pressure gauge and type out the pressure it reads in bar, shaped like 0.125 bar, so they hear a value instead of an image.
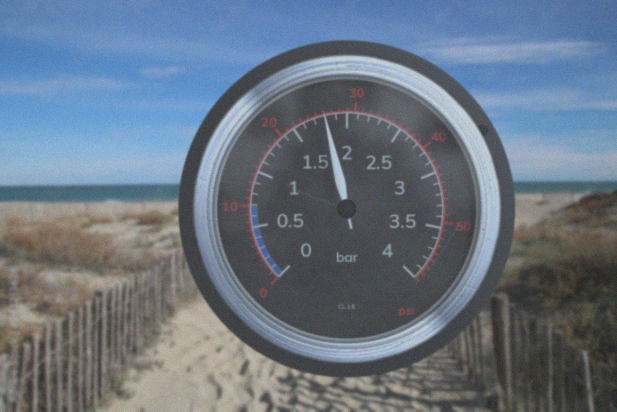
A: 1.8 bar
